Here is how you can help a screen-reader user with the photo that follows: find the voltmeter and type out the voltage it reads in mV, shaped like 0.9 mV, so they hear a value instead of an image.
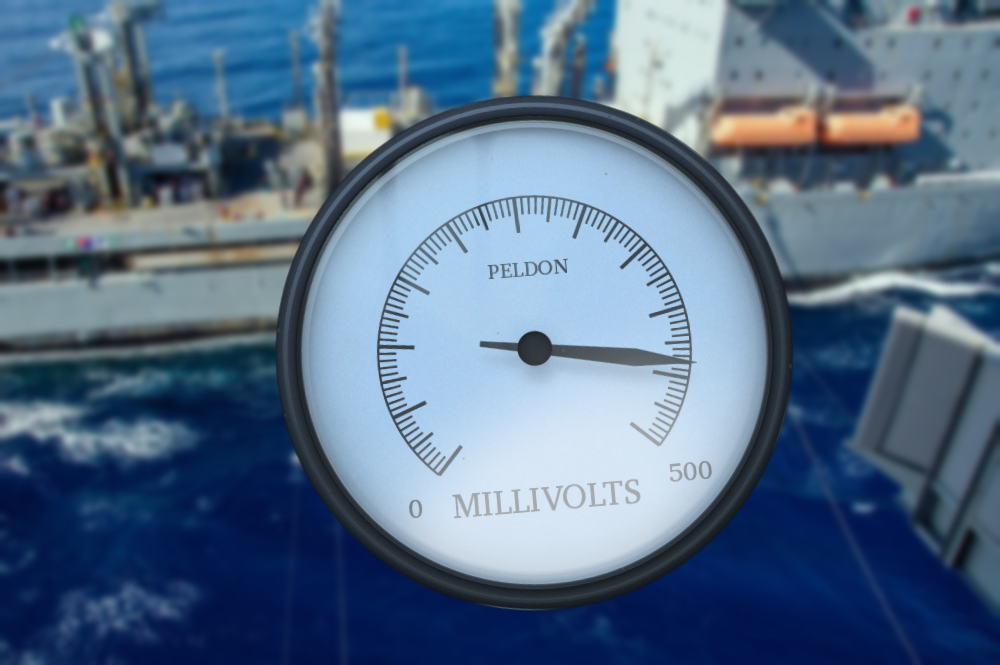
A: 440 mV
